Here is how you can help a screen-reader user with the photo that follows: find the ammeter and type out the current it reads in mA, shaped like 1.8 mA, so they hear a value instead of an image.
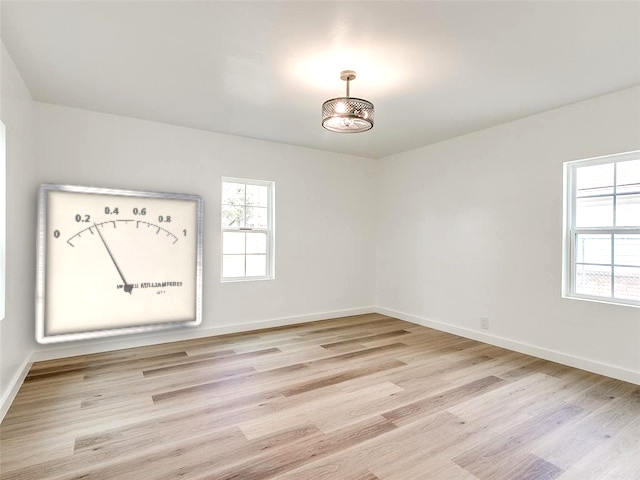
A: 0.25 mA
